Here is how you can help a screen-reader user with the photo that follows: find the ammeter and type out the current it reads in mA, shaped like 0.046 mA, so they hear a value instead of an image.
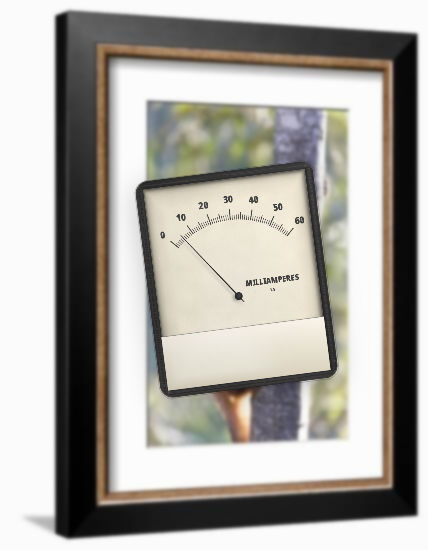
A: 5 mA
